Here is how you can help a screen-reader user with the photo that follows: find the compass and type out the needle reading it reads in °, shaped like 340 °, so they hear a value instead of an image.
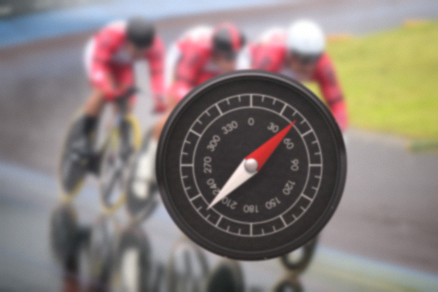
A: 45 °
